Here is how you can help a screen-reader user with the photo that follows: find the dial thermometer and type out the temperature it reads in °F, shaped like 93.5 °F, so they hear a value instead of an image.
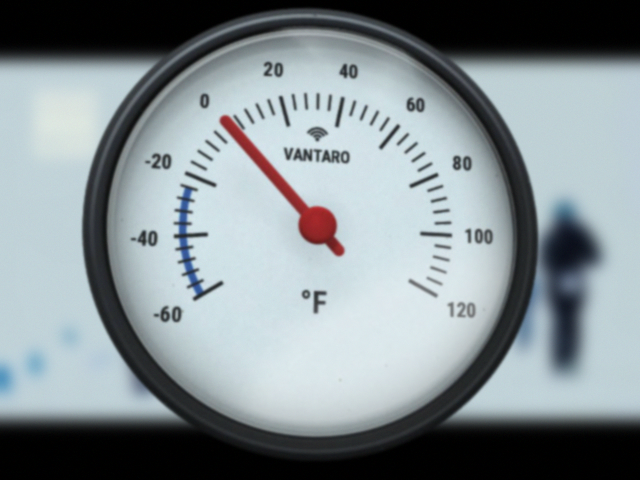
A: 0 °F
